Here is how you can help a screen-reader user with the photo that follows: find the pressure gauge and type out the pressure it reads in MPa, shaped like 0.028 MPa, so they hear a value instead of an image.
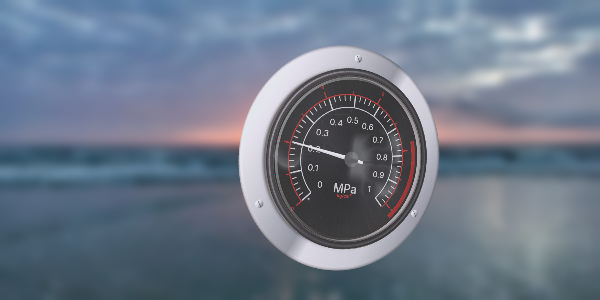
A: 0.2 MPa
